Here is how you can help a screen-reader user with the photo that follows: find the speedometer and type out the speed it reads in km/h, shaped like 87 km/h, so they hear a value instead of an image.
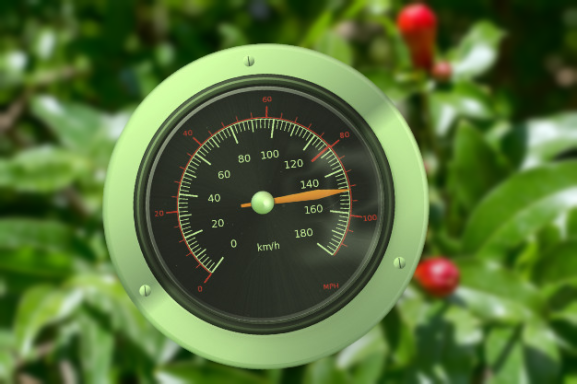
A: 150 km/h
